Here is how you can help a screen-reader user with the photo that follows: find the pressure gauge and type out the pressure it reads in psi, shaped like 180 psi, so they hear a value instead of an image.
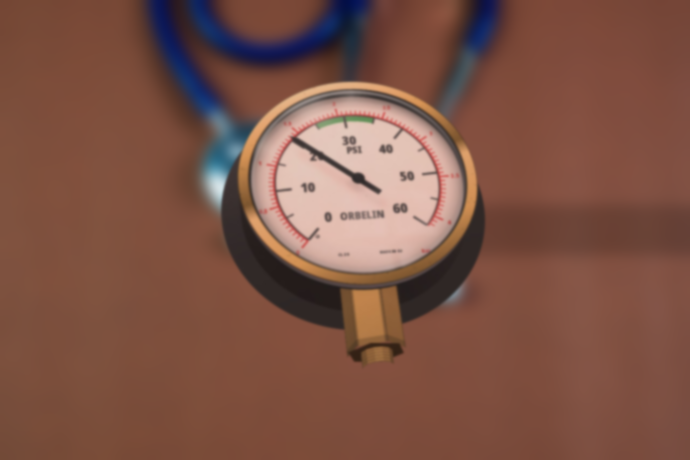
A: 20 psi
